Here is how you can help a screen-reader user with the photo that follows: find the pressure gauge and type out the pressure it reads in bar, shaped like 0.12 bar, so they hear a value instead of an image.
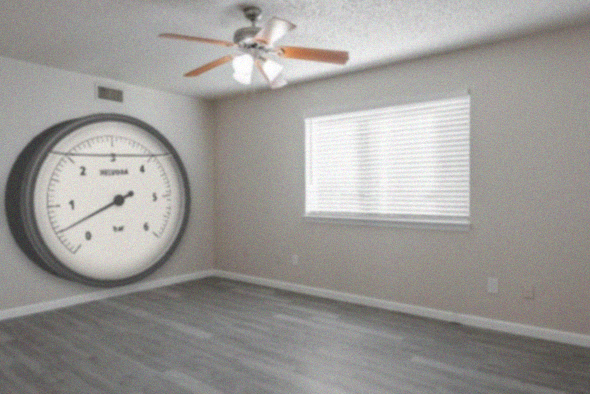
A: 0.5 bar
